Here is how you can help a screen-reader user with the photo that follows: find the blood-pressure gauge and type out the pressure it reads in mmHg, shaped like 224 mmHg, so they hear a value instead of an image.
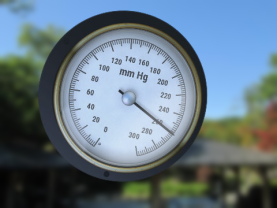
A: 260 mmHg
